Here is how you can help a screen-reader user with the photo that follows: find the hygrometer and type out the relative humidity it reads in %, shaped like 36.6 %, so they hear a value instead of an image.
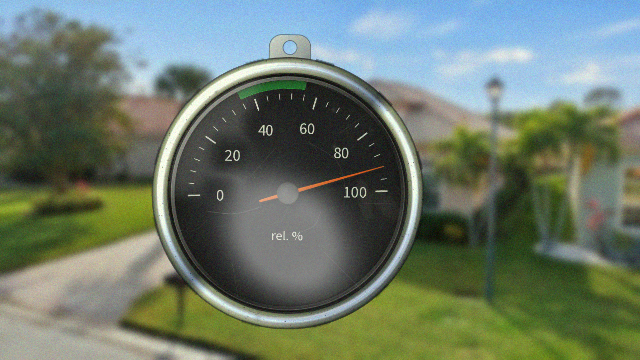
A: 92 %
